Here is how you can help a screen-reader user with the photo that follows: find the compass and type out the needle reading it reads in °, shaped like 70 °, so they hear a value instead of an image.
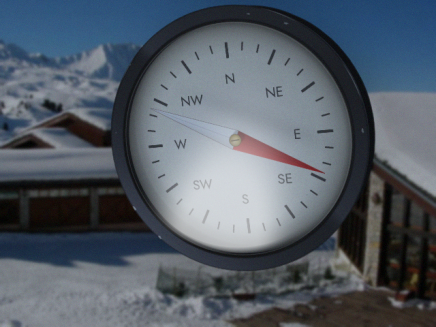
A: 115 °
